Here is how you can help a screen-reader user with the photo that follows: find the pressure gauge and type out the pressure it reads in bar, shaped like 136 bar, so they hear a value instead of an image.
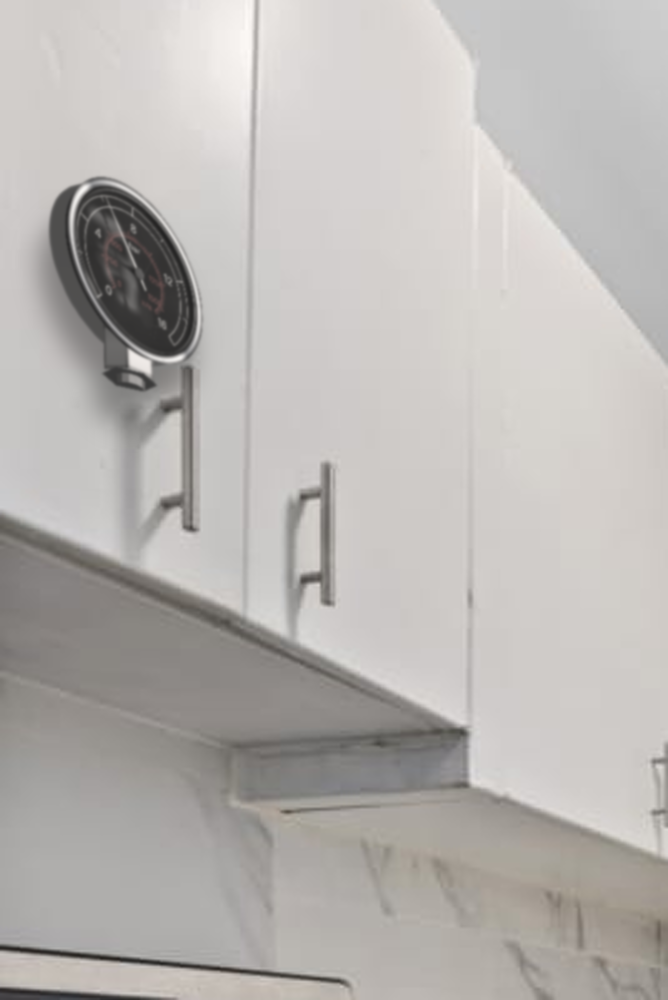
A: 6 bar
